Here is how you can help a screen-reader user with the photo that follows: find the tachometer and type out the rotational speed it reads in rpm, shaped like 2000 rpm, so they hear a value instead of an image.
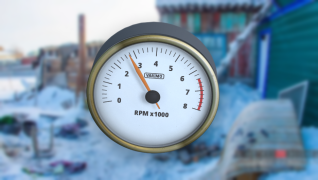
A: 2800 rpm
